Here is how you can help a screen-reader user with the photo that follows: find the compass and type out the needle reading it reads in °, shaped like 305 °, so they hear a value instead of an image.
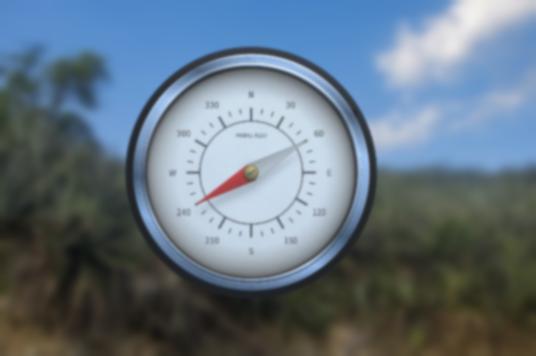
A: 240 °
